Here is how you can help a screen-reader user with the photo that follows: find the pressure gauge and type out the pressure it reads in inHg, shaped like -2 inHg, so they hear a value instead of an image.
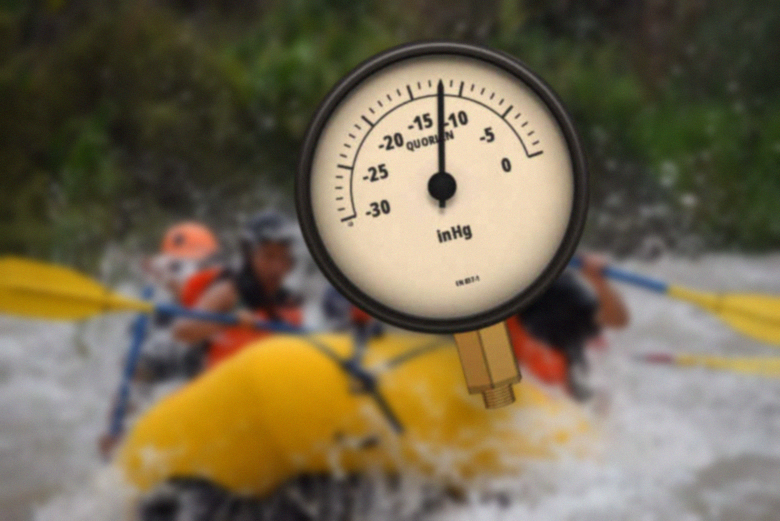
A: -12 inHg
